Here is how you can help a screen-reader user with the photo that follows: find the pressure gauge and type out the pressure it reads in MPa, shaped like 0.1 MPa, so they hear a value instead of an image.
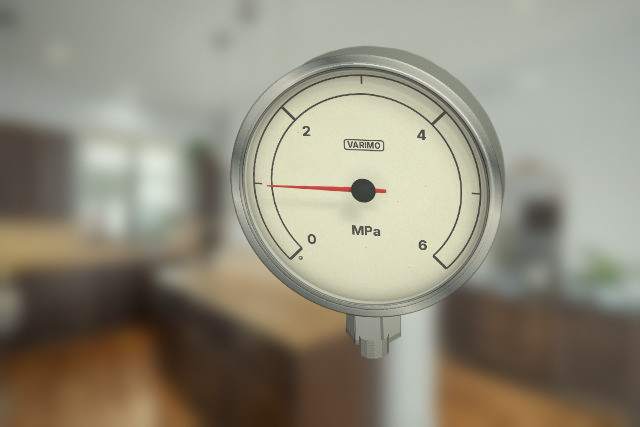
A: 1 MPa
